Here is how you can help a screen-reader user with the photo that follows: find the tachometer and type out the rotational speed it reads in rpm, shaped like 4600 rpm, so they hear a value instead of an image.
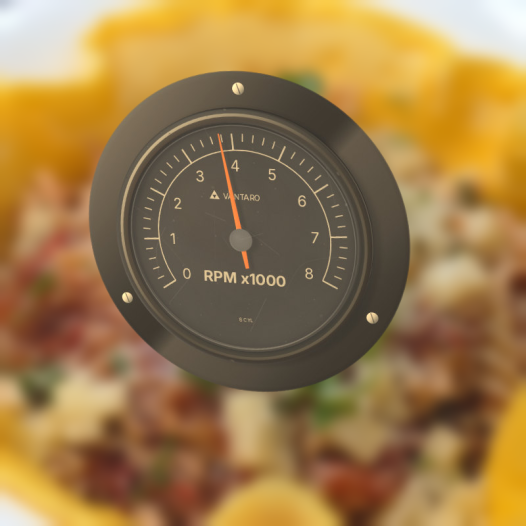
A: 3800 rpm
